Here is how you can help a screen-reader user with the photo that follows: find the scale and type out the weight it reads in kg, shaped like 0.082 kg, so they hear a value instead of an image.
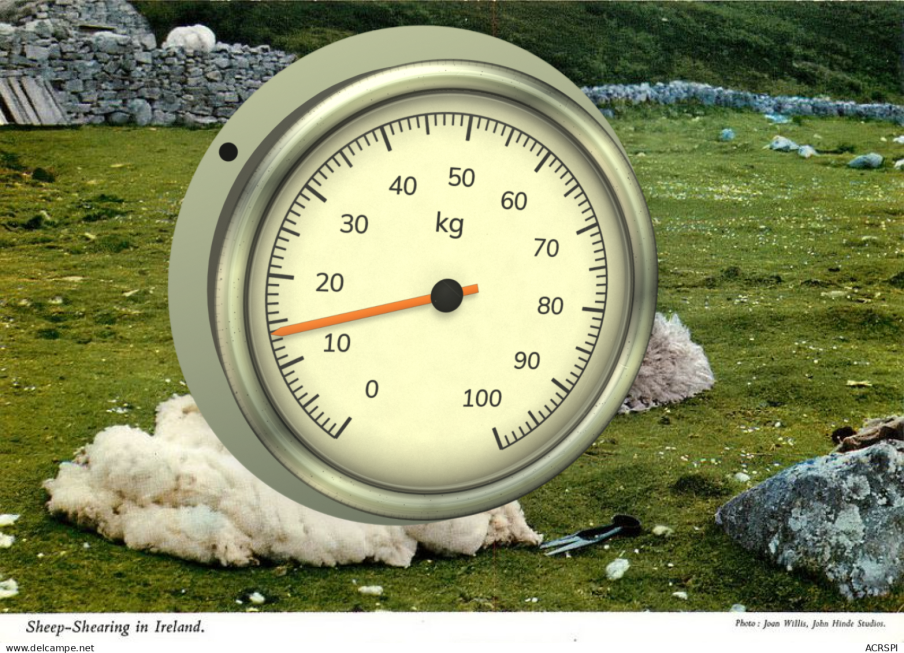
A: 14 kg
